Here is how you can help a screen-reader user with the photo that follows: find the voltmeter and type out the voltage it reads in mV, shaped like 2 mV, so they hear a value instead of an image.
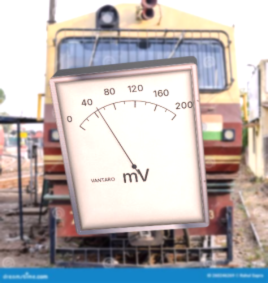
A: 50 mV
